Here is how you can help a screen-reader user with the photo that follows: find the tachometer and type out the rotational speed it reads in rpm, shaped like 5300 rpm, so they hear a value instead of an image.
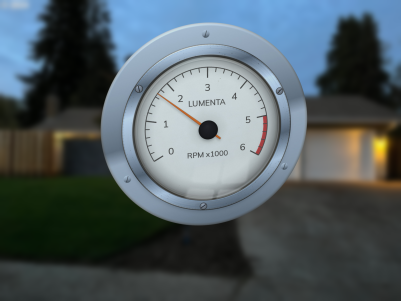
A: 1700 rpm
